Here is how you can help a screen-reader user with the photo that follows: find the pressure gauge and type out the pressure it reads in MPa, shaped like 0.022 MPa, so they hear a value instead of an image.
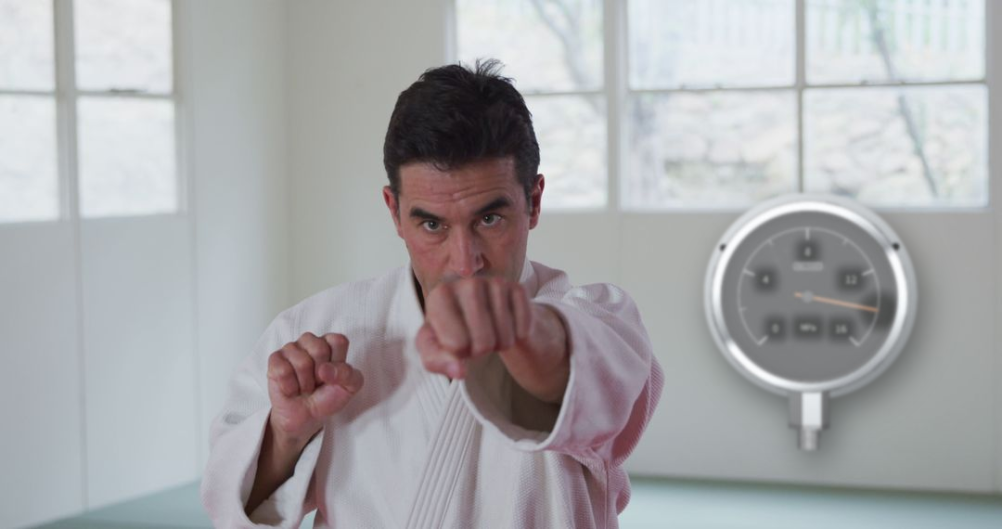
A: 14 MPa
